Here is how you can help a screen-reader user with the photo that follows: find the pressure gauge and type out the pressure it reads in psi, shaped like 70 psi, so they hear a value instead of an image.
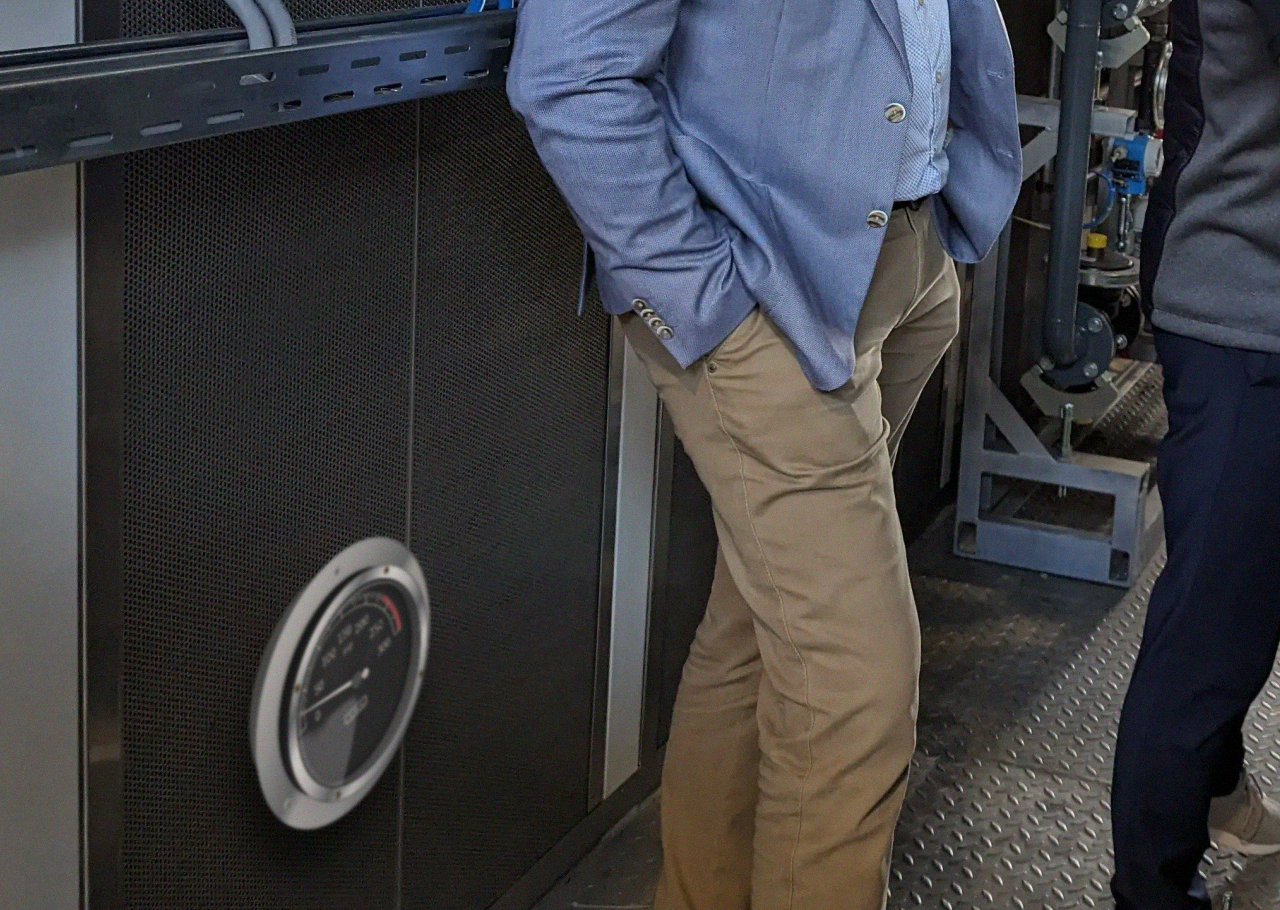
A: 25 psi
